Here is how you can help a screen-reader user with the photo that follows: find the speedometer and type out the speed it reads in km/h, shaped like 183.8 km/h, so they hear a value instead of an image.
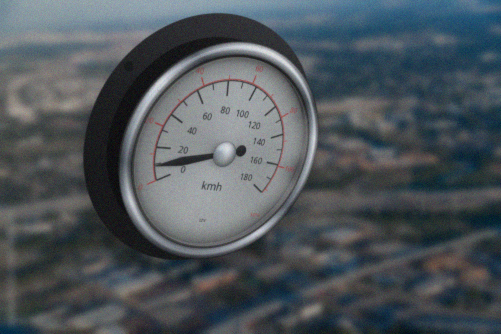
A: 10 km/h
